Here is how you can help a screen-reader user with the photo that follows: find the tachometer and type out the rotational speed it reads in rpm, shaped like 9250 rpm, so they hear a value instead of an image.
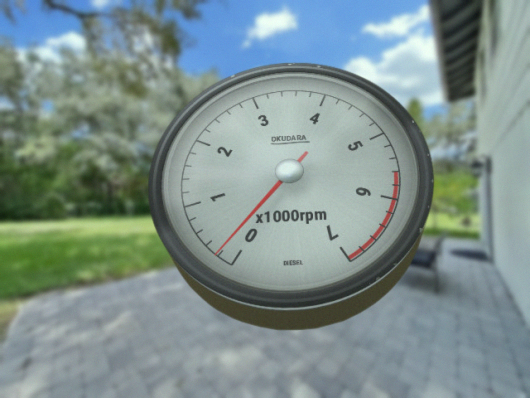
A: 200 rpm
